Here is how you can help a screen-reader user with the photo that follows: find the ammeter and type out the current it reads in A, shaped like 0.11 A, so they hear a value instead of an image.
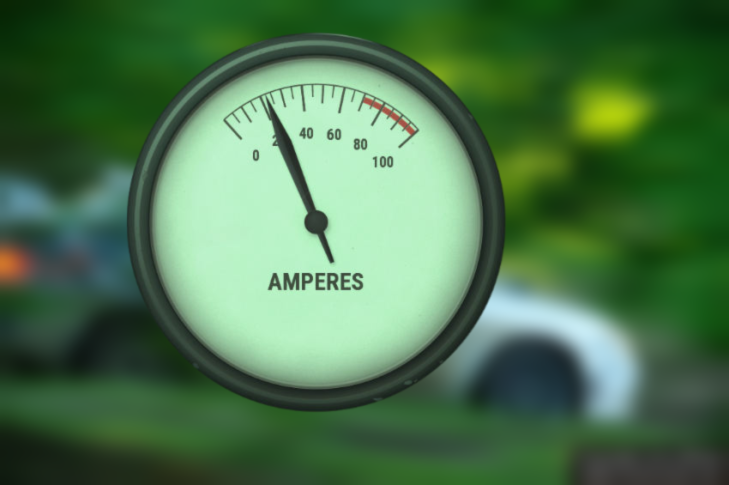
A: 22.5 A
